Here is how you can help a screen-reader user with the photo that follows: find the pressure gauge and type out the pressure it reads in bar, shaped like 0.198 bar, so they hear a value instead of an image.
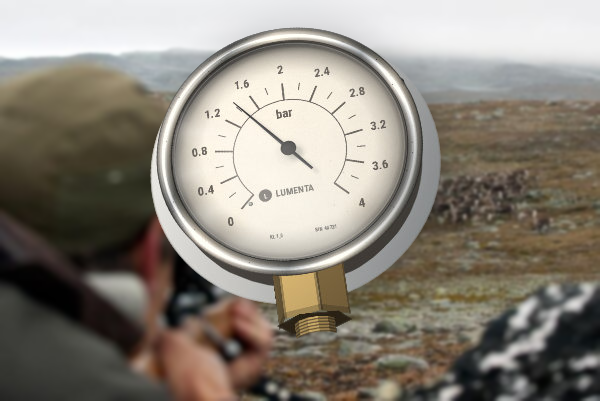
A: 1.4 bar
